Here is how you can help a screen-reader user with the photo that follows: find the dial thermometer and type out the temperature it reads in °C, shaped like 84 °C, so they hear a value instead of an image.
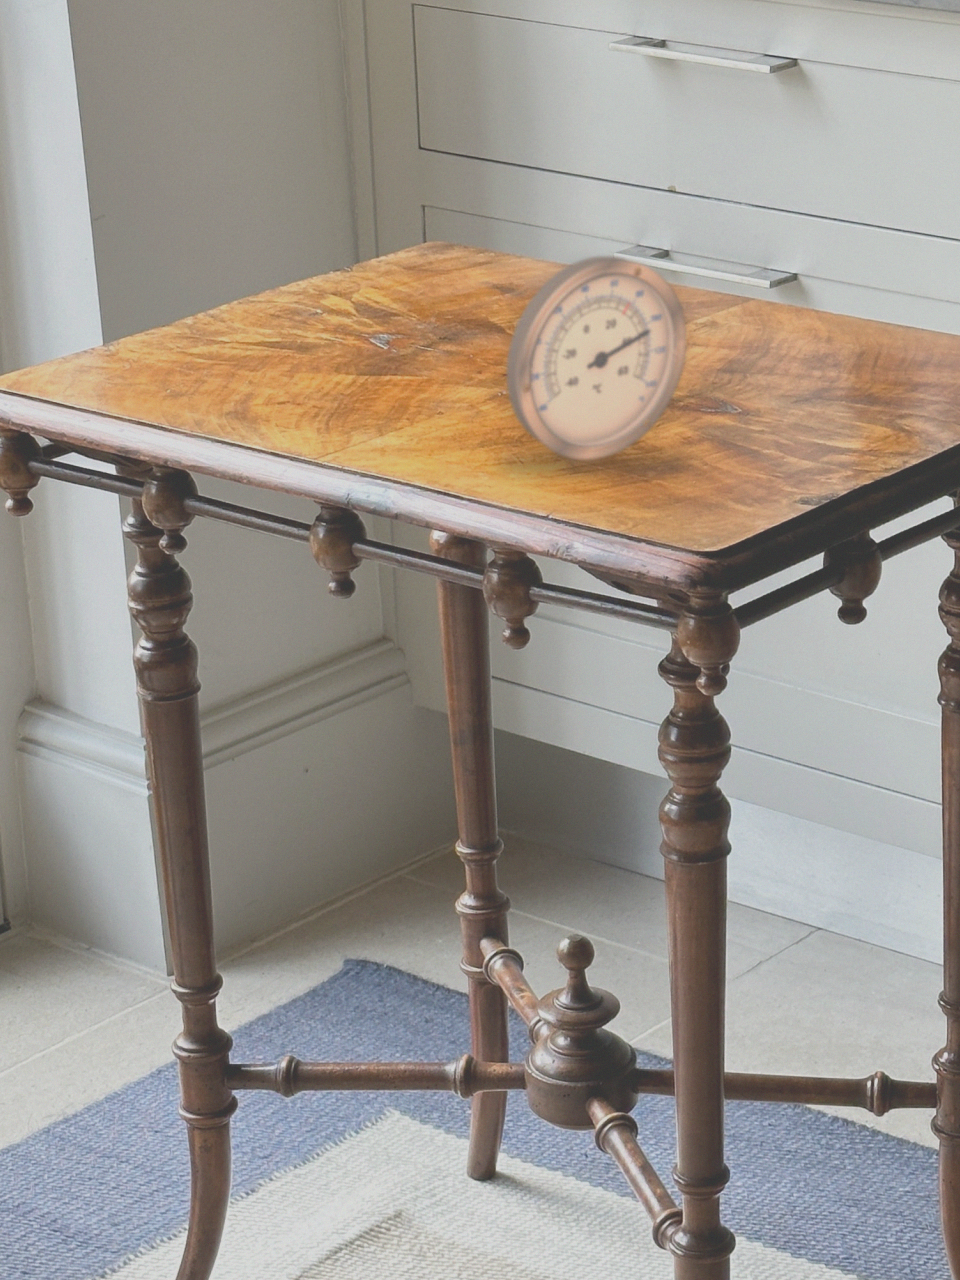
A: 40 °C
